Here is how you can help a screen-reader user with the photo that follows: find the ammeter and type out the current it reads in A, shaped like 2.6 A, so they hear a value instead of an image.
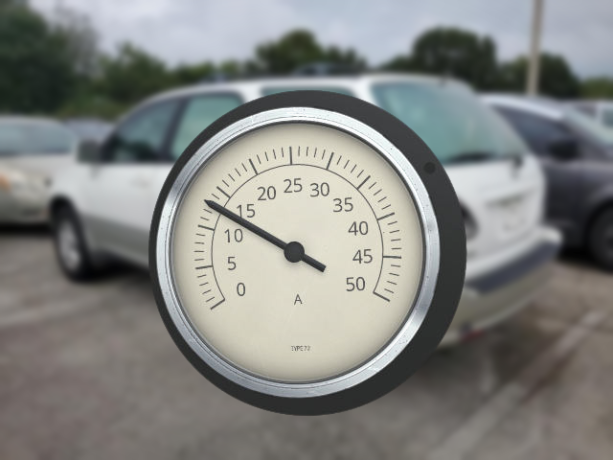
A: 13 A
